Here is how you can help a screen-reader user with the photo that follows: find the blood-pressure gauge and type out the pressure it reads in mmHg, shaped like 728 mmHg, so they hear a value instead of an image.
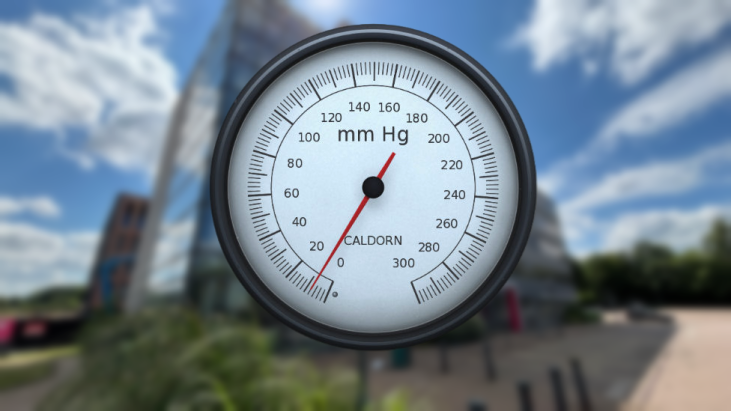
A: 8 mmHg
